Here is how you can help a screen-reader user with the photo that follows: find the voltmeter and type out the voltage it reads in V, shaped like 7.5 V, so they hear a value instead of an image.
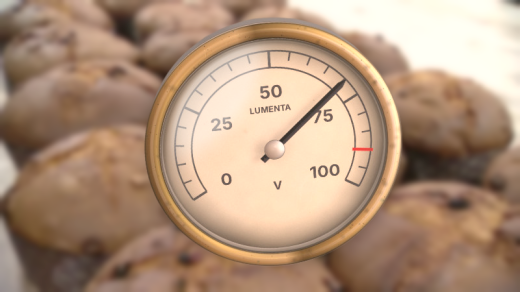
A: 70 V
